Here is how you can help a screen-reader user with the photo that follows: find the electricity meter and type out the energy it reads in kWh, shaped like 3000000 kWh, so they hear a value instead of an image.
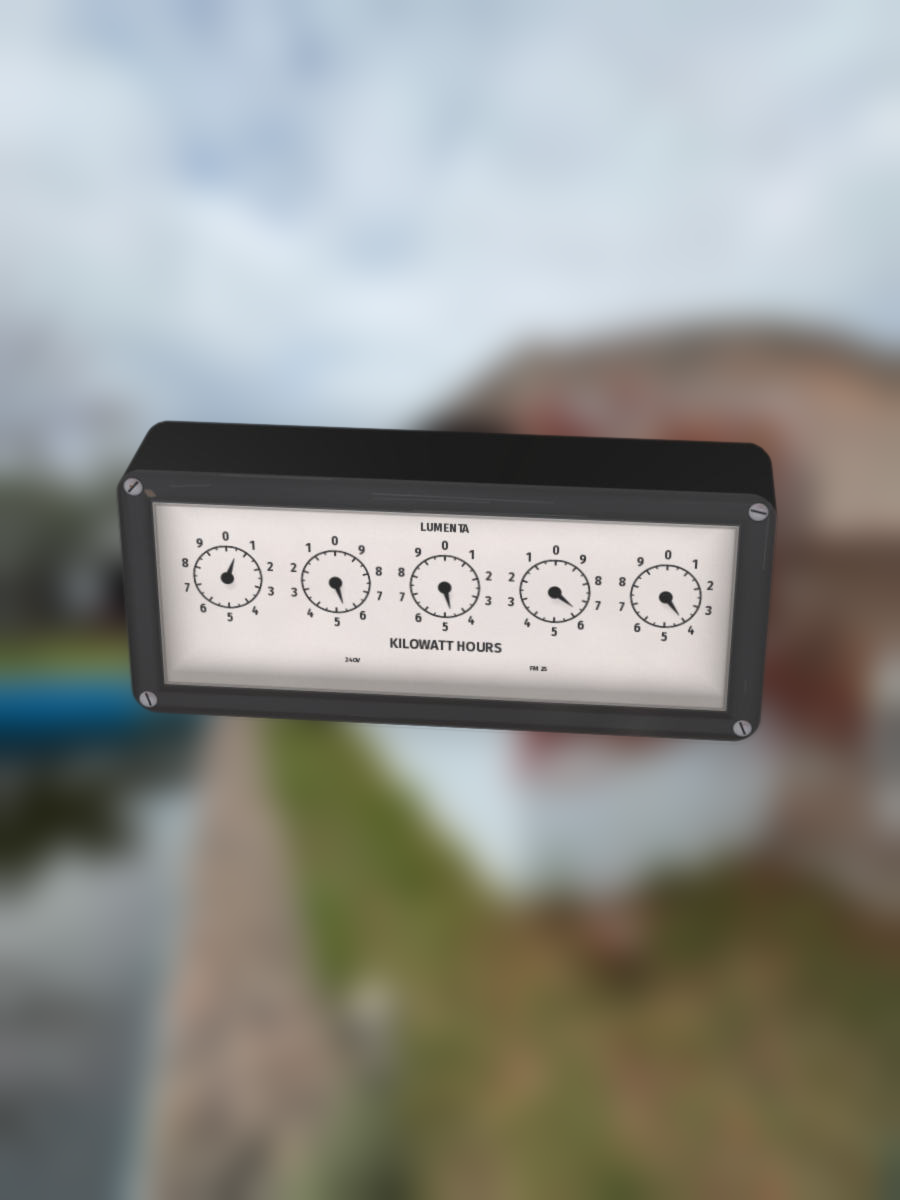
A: 5464 kWh
